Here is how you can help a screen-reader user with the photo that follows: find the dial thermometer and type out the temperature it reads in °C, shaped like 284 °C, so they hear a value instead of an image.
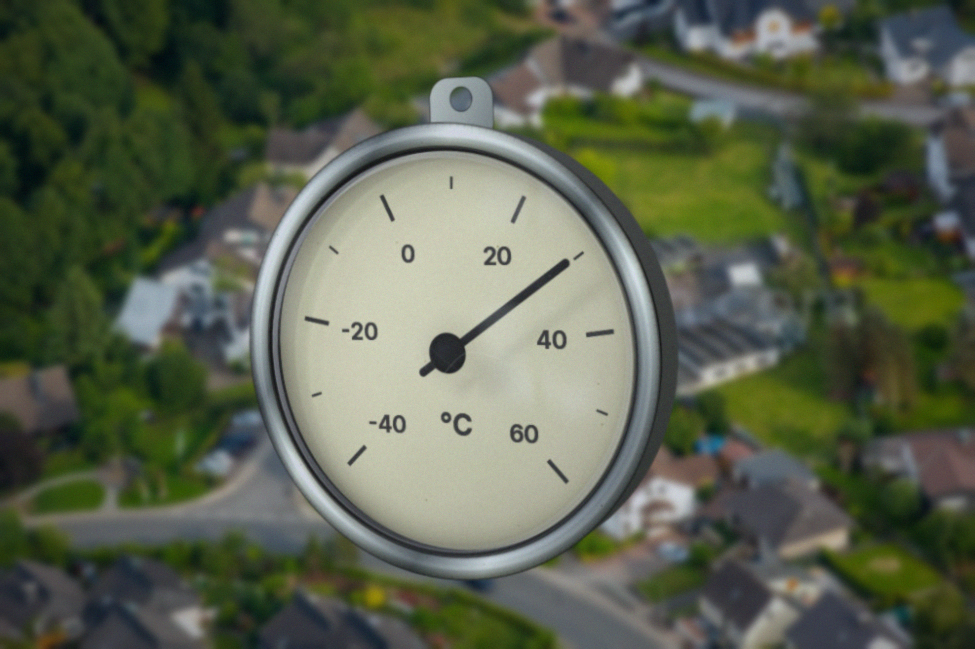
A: 30 °C
